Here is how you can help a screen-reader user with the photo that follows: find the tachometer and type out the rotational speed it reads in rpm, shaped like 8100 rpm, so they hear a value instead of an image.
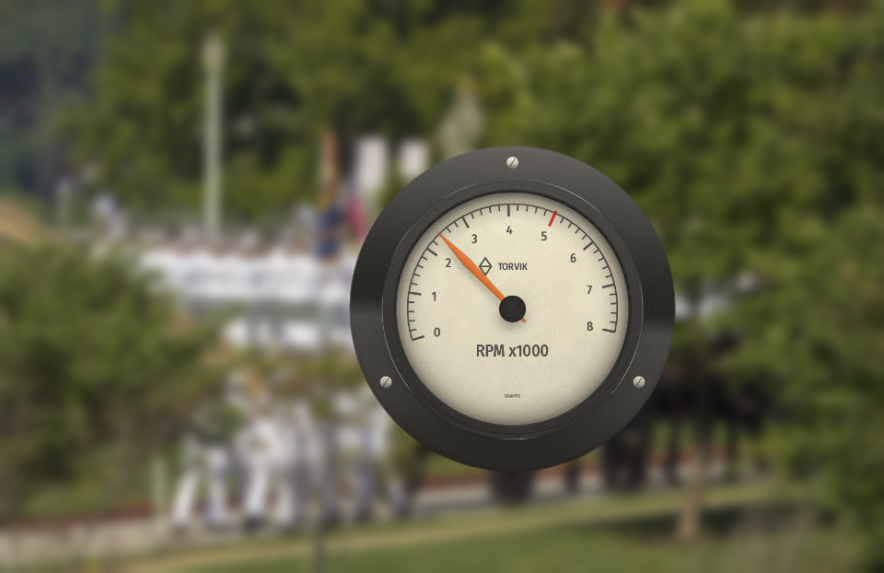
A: 2400 rpm
